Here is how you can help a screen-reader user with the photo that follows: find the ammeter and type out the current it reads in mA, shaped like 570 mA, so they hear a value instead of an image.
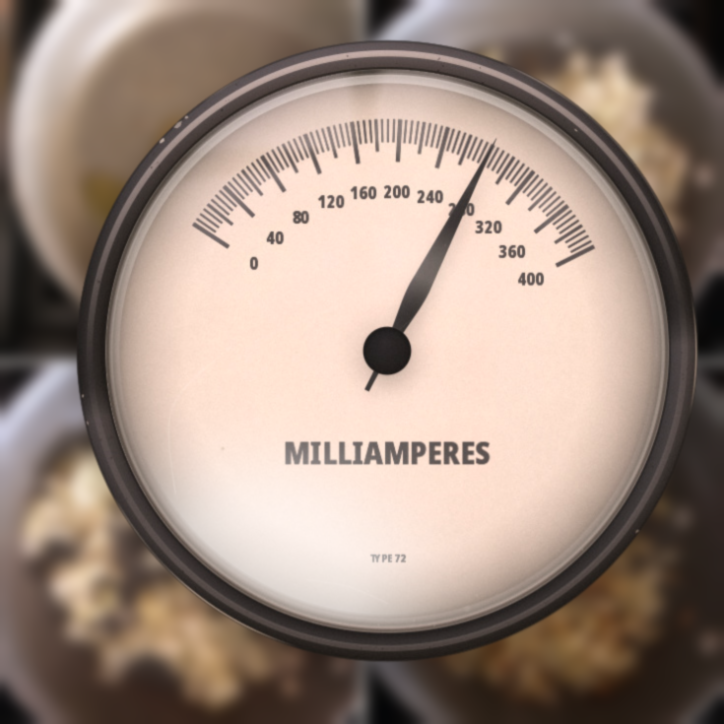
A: 280 mA
